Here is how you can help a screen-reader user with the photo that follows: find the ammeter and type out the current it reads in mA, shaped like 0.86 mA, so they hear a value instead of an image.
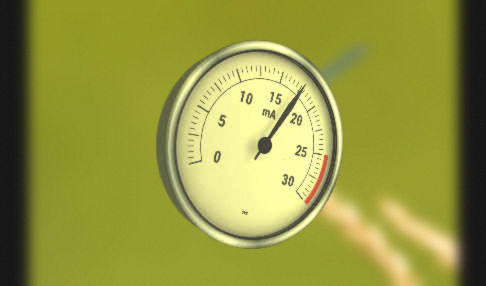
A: 17.5 mA
